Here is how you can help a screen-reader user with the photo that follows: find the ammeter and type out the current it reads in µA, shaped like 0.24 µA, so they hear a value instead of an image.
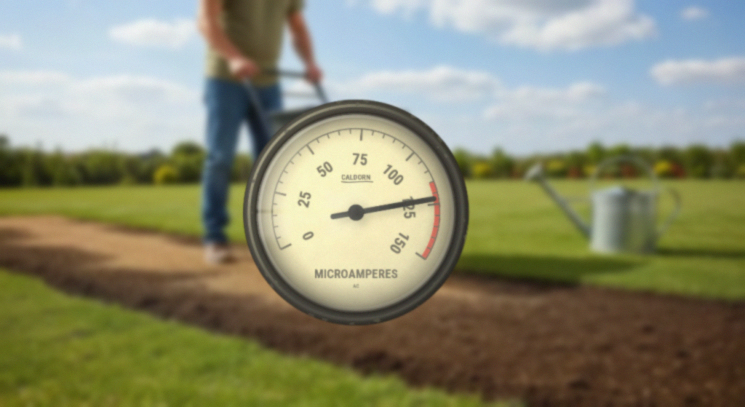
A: 122.5 µA
